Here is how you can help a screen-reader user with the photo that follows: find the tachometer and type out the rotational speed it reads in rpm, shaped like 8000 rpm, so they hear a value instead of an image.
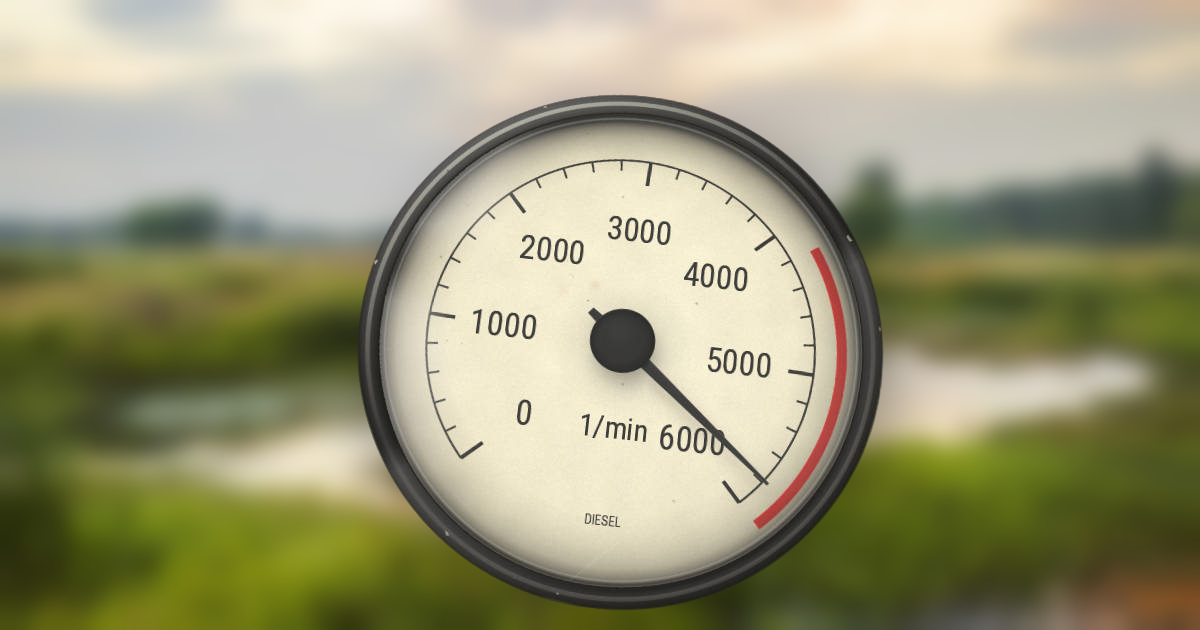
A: 5800 rpm
